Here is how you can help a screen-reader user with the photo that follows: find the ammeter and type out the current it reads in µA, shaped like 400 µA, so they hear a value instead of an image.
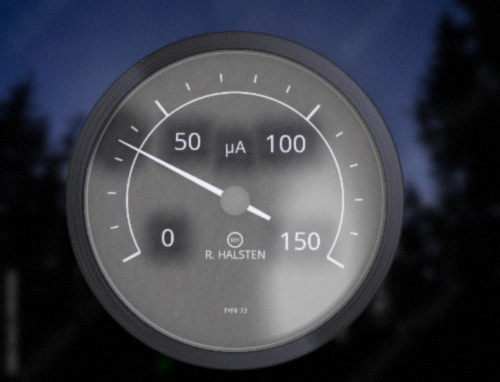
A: 35 µA
